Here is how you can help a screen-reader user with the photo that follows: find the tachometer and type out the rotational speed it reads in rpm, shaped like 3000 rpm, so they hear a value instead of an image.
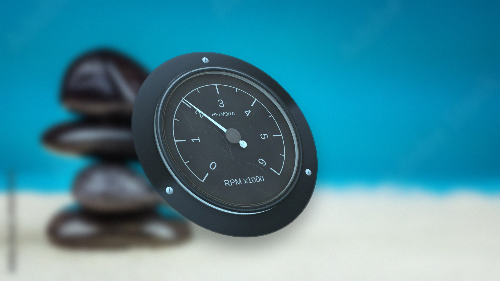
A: 2000 rpm
